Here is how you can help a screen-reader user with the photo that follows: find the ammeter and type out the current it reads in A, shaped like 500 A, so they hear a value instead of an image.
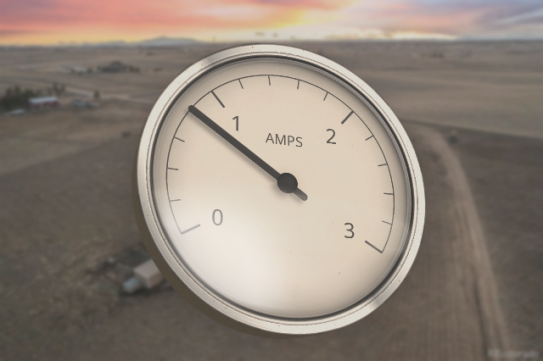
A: 0.8 A
